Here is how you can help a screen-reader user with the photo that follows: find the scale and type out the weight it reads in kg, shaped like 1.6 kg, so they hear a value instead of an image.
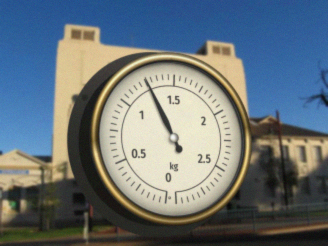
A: 1.25 kg
